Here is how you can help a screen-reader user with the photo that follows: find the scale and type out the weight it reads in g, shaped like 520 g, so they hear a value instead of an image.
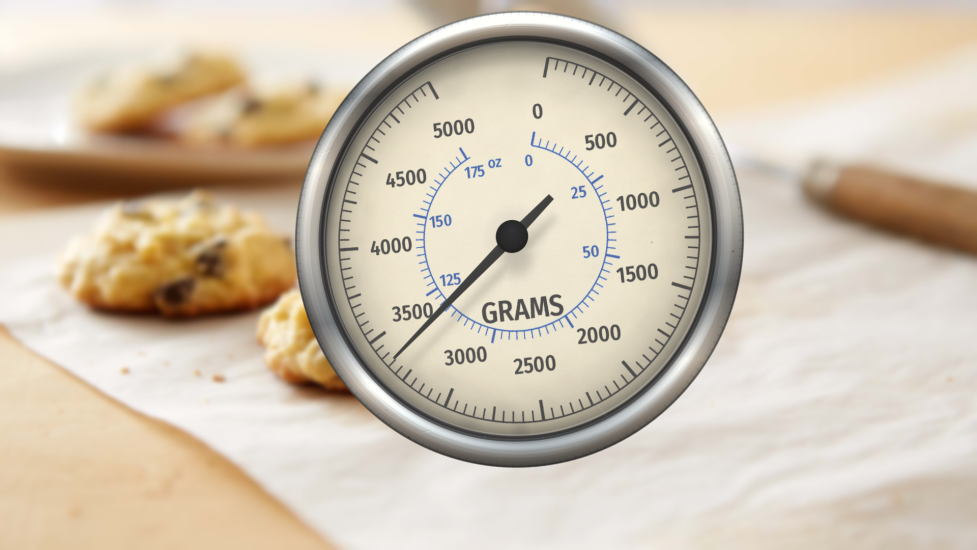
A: 3350 g
